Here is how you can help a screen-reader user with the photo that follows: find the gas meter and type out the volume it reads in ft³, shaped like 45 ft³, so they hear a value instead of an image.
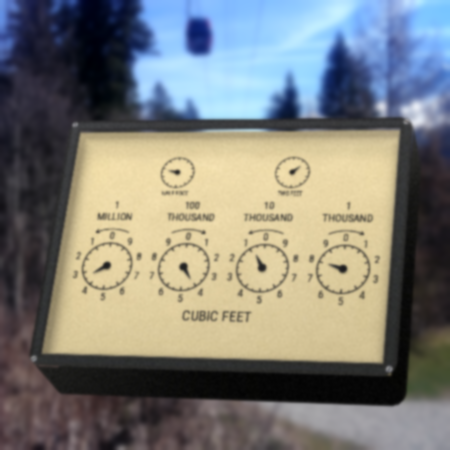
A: 340800 ft³
